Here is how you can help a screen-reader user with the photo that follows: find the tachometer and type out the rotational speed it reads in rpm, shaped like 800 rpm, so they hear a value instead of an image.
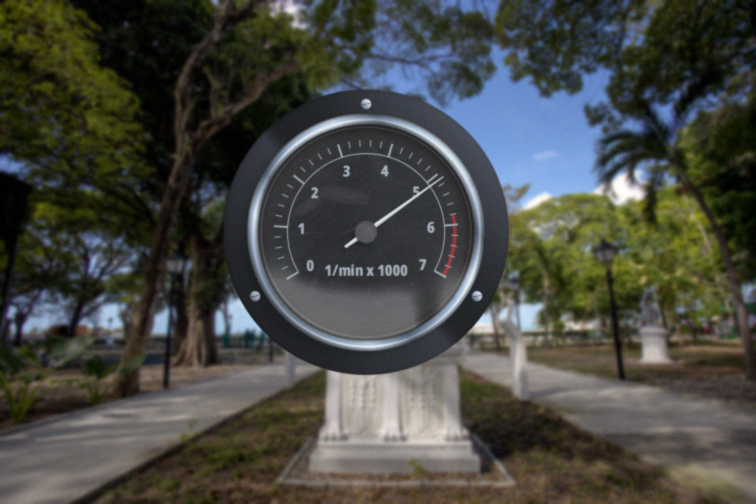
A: 5100 rpm
